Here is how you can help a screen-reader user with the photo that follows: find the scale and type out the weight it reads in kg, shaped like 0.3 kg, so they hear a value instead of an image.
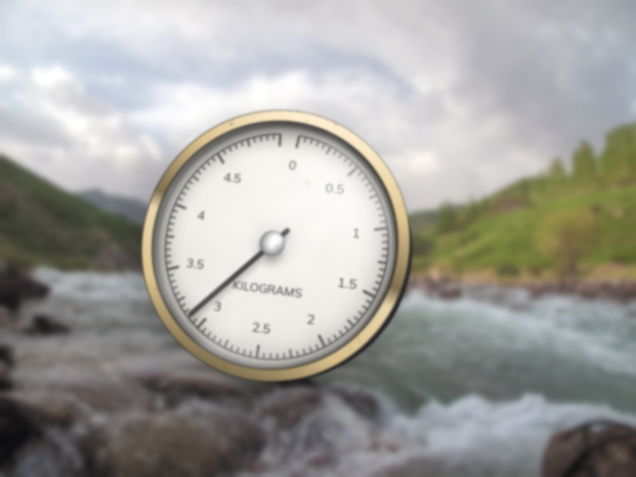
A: 3.1 kg
